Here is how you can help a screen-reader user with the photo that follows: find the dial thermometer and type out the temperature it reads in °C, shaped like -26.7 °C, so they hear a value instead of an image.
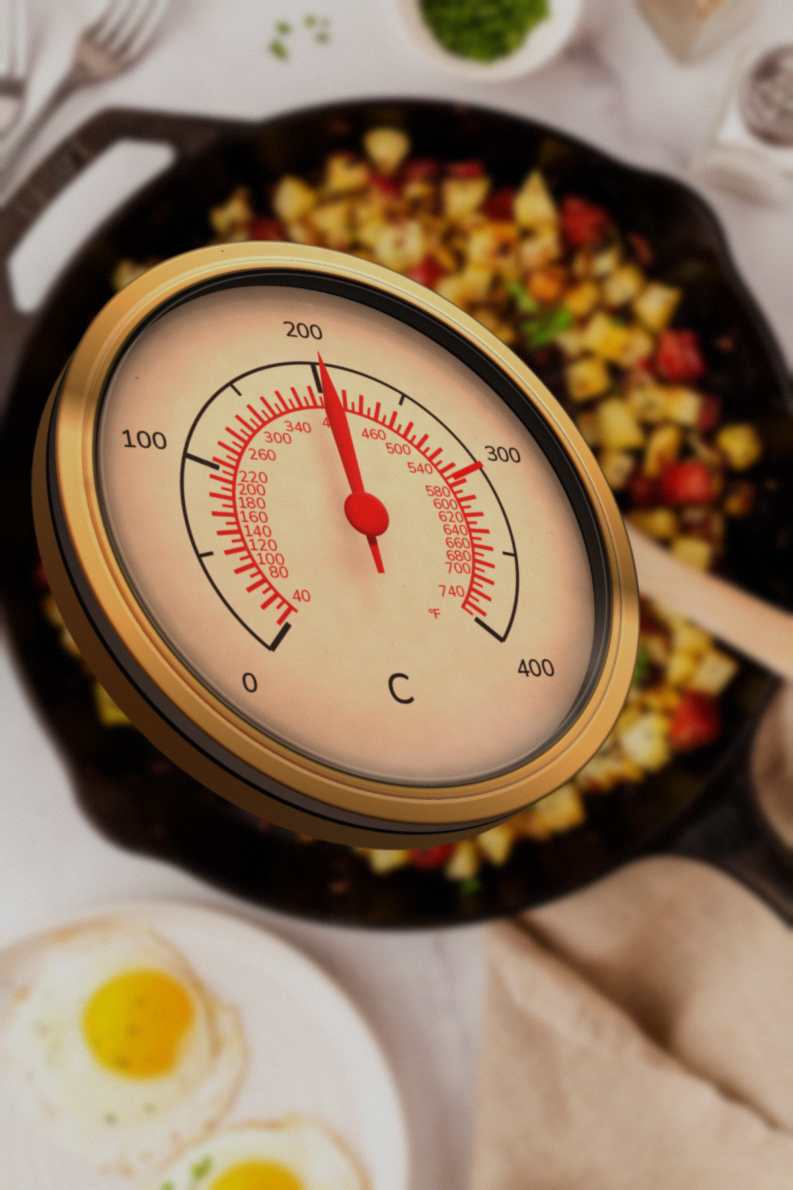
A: 200 °C
